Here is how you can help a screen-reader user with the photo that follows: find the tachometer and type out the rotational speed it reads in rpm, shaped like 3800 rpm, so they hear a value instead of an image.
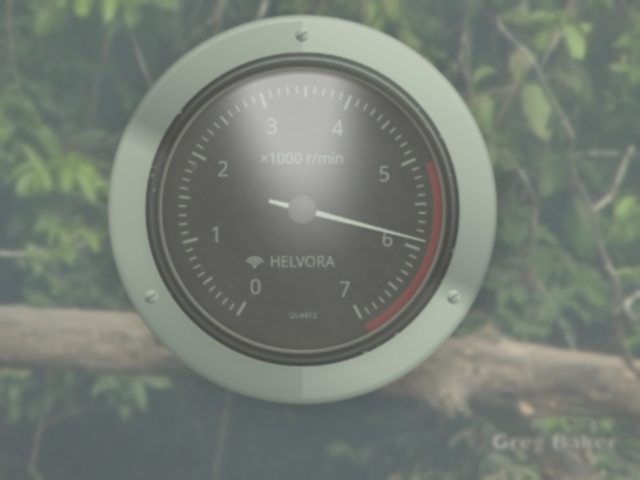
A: 5900 rpm
